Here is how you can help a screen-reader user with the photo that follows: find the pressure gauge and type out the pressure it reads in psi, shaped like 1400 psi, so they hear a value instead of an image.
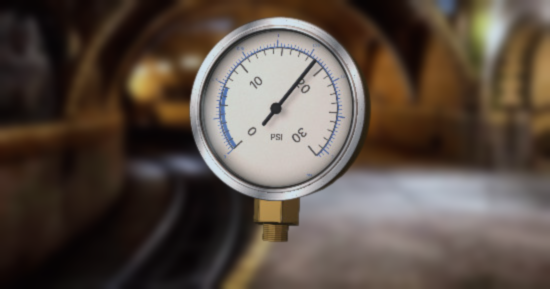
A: 19 psi
